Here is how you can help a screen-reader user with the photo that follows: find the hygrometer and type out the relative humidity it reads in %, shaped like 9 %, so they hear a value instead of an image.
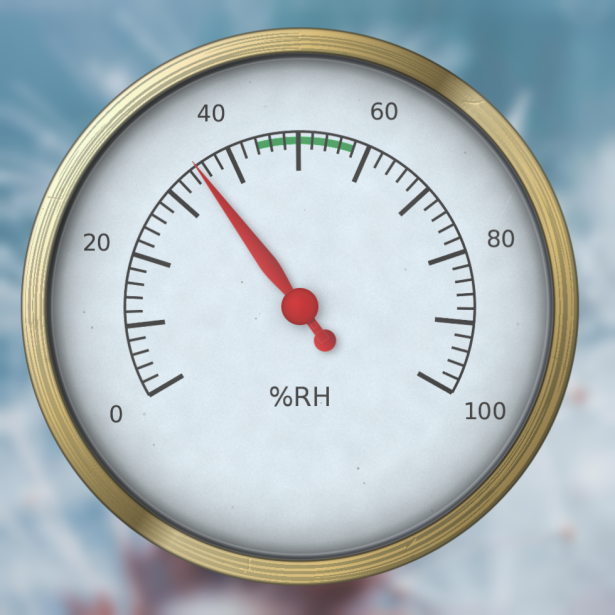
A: 35 %
